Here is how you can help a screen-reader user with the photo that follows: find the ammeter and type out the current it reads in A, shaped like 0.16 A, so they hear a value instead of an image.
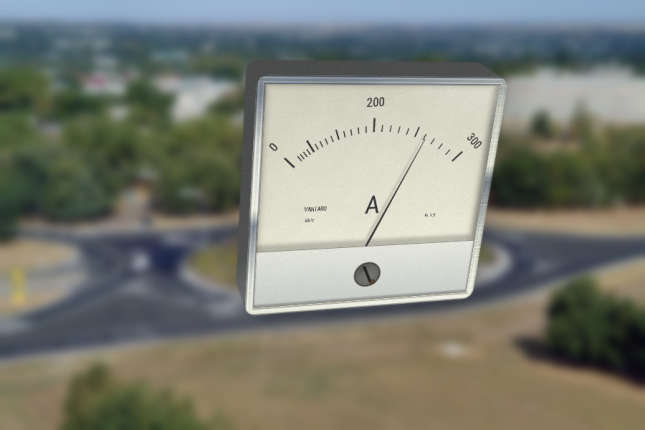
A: 260 A
